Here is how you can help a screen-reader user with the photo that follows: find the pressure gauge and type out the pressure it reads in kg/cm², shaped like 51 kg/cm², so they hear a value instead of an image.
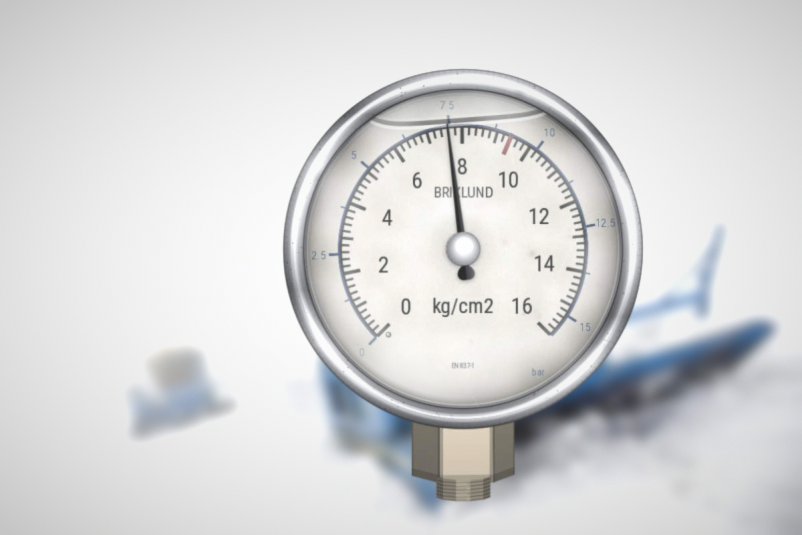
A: 7.6 kg/cm²
